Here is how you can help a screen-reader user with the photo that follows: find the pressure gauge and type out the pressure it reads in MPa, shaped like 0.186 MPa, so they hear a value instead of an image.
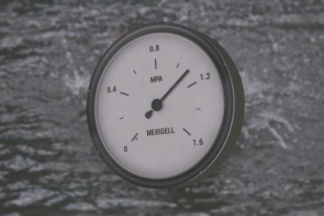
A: 1.1 MPa
